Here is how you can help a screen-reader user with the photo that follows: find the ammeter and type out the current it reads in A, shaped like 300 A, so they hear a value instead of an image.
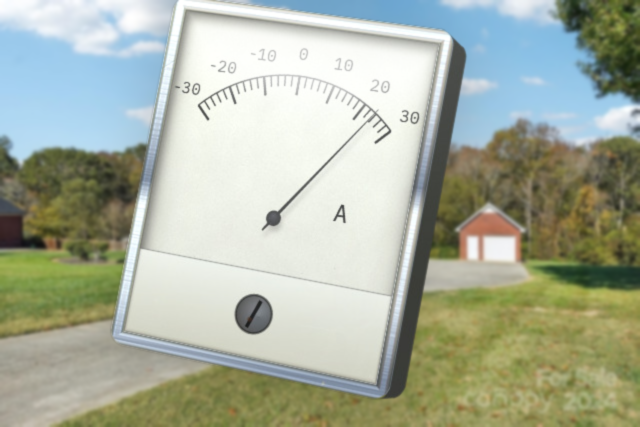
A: 24 A
